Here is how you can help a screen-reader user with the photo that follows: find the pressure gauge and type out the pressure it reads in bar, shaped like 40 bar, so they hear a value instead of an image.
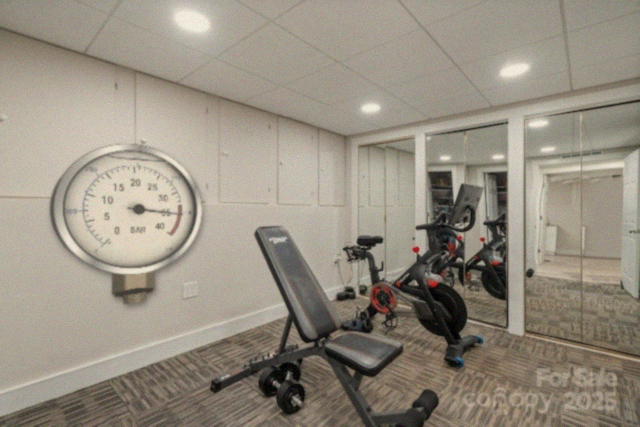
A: 35 bar
